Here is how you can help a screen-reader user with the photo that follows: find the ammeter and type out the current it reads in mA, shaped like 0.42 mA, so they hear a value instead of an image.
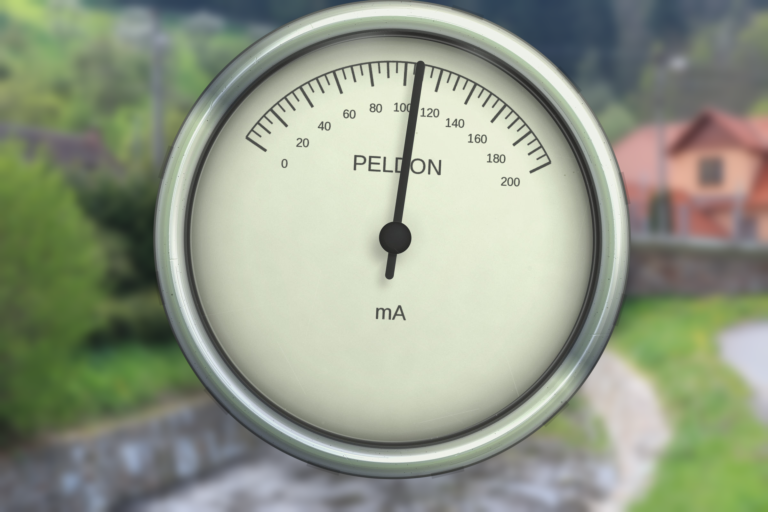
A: 107.5 mA
